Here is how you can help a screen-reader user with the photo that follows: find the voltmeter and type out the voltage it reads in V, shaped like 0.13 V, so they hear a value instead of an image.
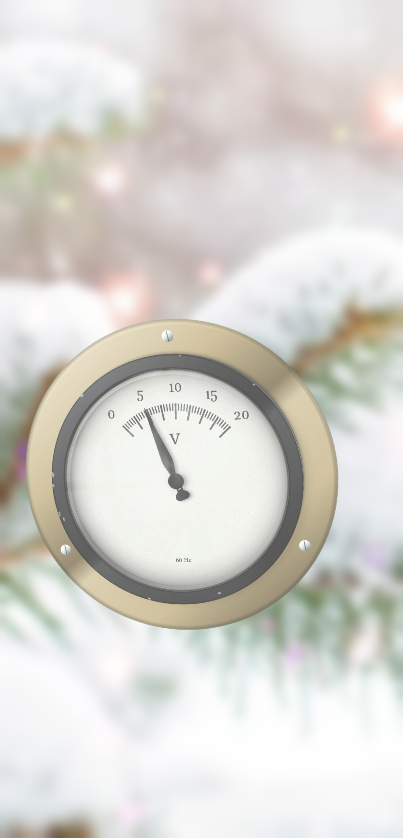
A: 5 V
